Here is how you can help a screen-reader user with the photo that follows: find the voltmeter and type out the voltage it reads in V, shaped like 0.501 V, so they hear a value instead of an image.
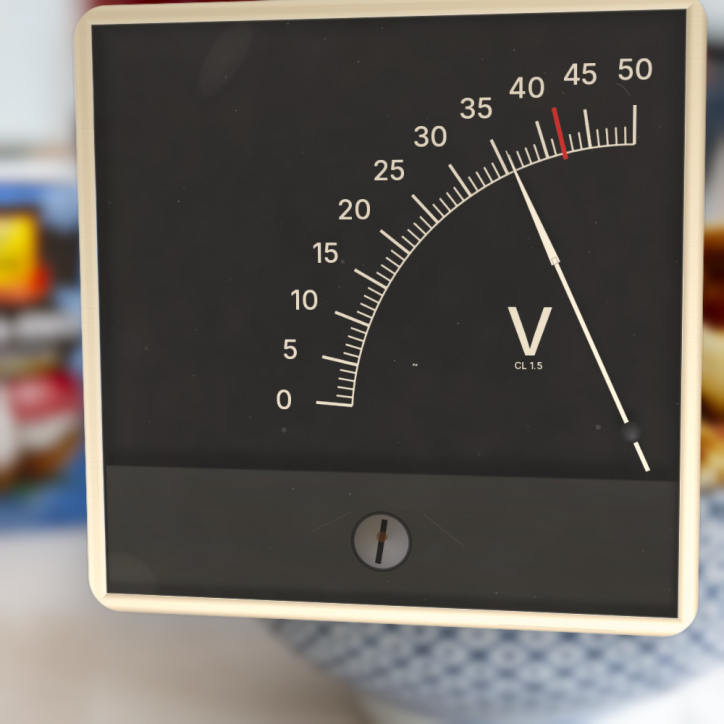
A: 36 V
